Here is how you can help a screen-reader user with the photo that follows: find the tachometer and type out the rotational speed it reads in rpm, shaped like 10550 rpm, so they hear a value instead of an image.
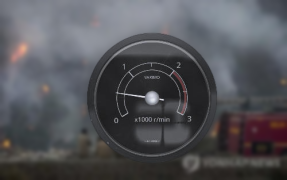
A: 500 rpm
